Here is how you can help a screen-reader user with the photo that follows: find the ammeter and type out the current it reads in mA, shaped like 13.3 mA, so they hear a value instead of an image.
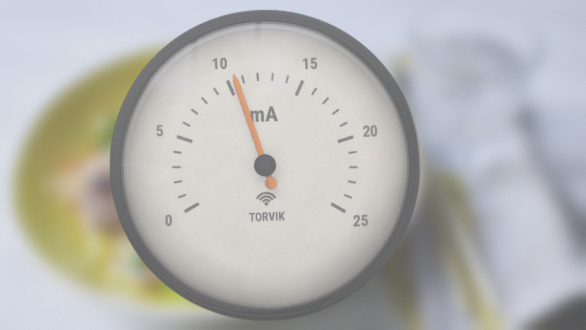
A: 10.5 mA
